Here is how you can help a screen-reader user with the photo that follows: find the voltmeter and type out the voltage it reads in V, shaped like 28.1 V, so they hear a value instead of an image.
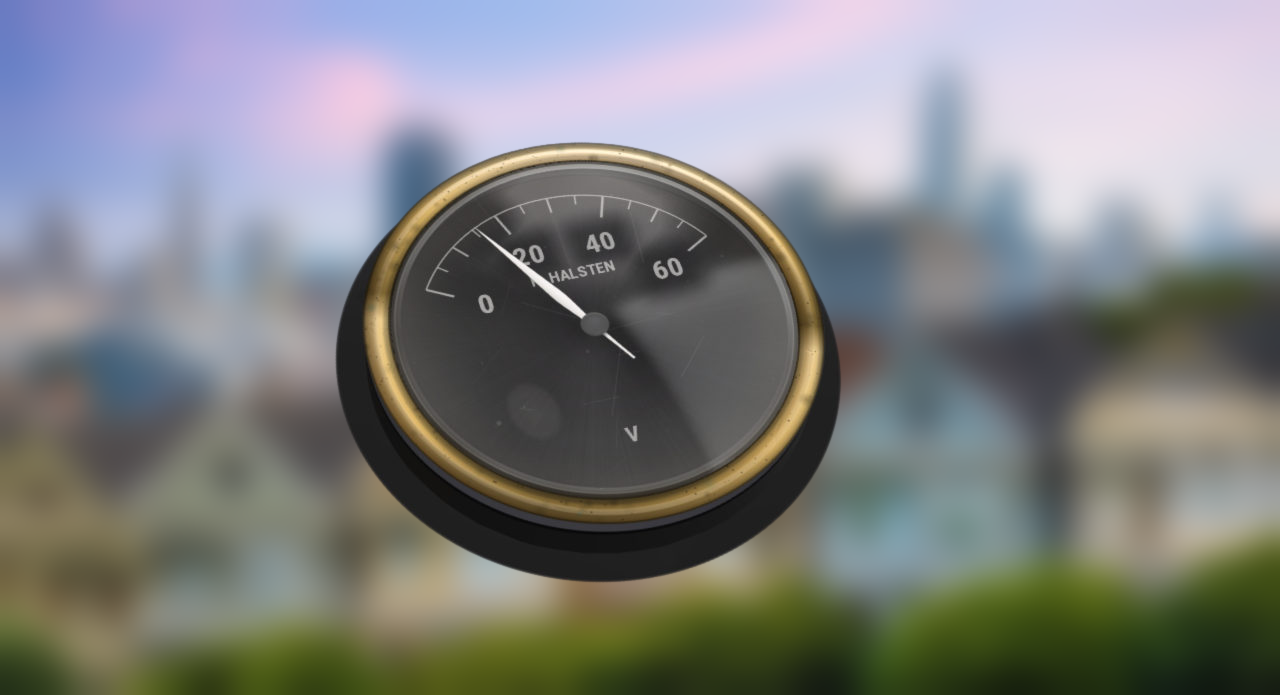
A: 15 V
